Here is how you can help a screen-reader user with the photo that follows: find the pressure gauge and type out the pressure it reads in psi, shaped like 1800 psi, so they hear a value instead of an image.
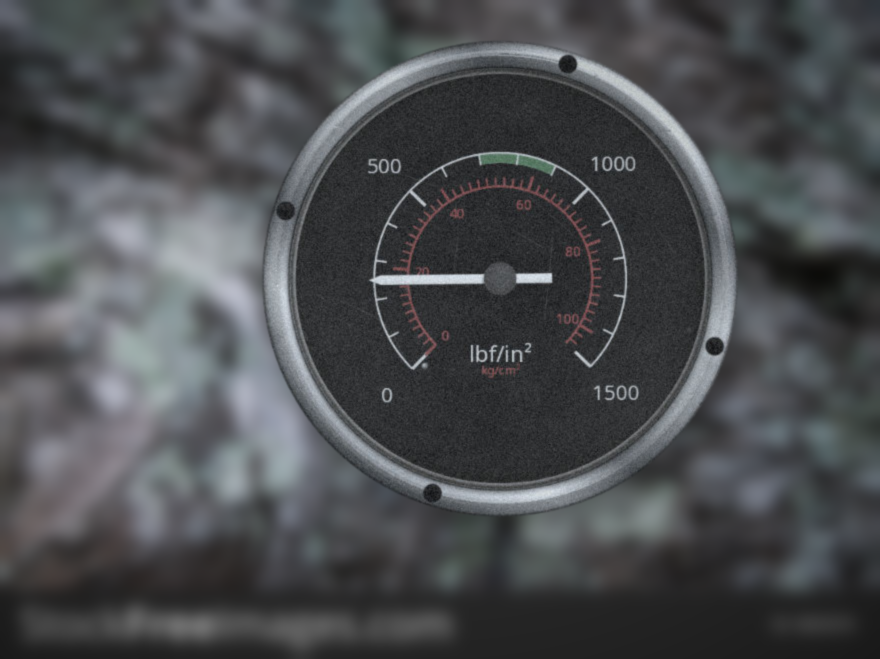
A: 250 psi
